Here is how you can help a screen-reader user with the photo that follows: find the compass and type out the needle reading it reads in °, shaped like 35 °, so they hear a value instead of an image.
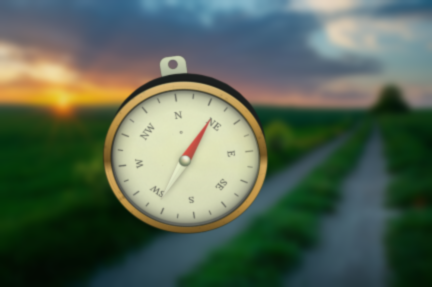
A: 37.5 °
